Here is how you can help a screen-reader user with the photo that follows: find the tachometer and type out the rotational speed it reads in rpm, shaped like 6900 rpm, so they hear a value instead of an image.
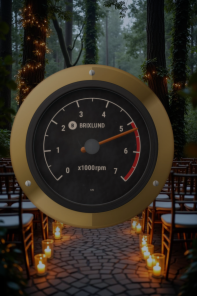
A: 5250 rpm
